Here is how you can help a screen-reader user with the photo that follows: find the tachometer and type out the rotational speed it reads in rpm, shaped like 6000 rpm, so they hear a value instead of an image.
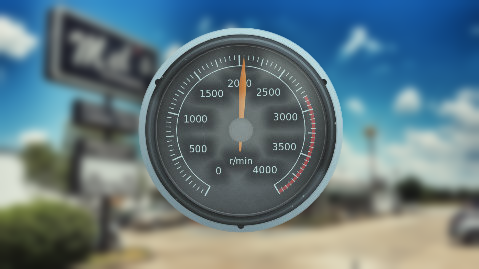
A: 2050 rpm
